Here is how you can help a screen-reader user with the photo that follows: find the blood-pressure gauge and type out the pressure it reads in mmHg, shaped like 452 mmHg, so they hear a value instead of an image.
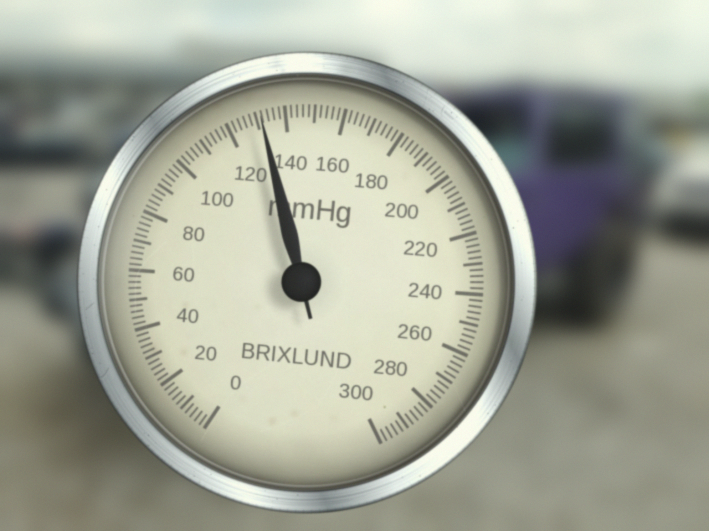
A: 132 mmHg
